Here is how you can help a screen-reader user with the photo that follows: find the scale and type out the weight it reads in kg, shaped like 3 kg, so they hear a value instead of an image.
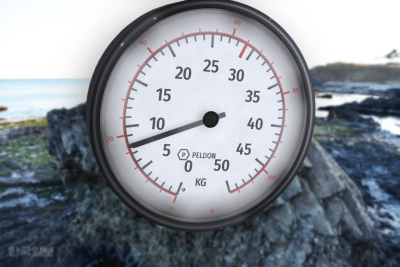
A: 8 kg
